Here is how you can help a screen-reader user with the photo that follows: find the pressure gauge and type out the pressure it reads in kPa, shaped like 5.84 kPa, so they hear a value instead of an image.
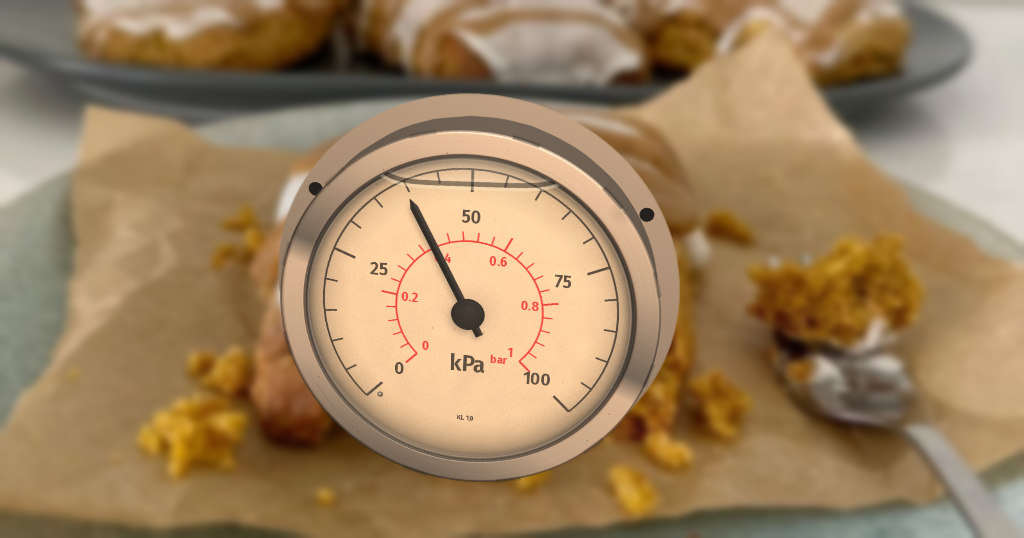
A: 40 kPa
